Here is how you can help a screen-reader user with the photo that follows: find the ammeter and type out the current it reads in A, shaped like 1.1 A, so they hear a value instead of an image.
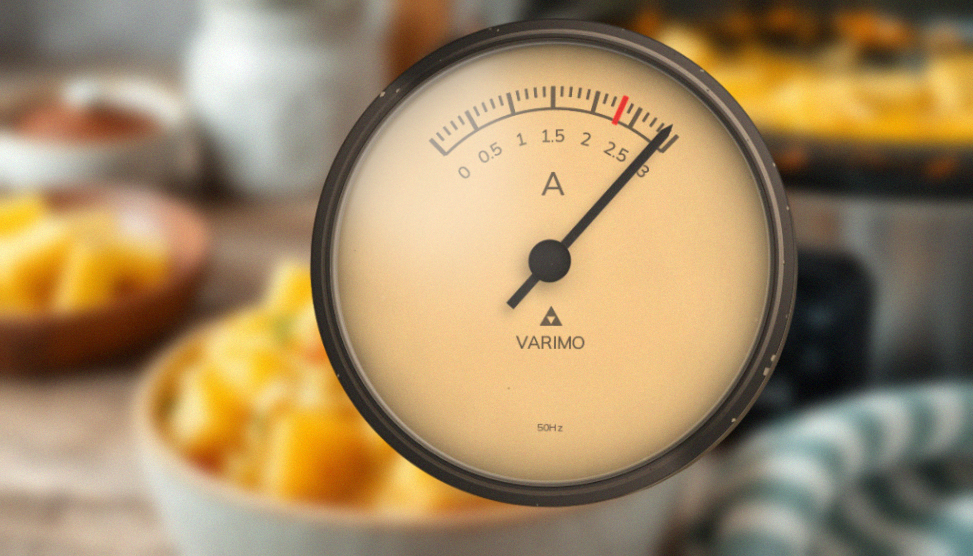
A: 2.9 A
